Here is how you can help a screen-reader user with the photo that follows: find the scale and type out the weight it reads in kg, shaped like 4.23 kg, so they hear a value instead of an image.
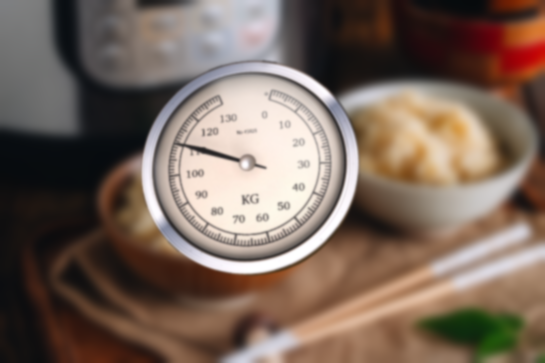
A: 110 kg
